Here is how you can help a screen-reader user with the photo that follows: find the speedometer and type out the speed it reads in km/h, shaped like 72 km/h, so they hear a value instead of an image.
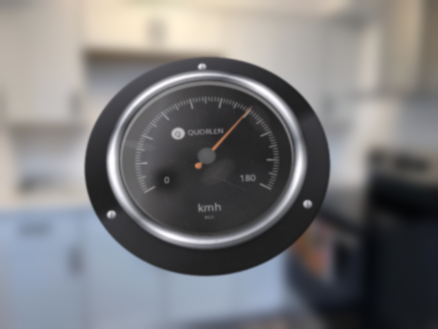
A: 120 km/h
